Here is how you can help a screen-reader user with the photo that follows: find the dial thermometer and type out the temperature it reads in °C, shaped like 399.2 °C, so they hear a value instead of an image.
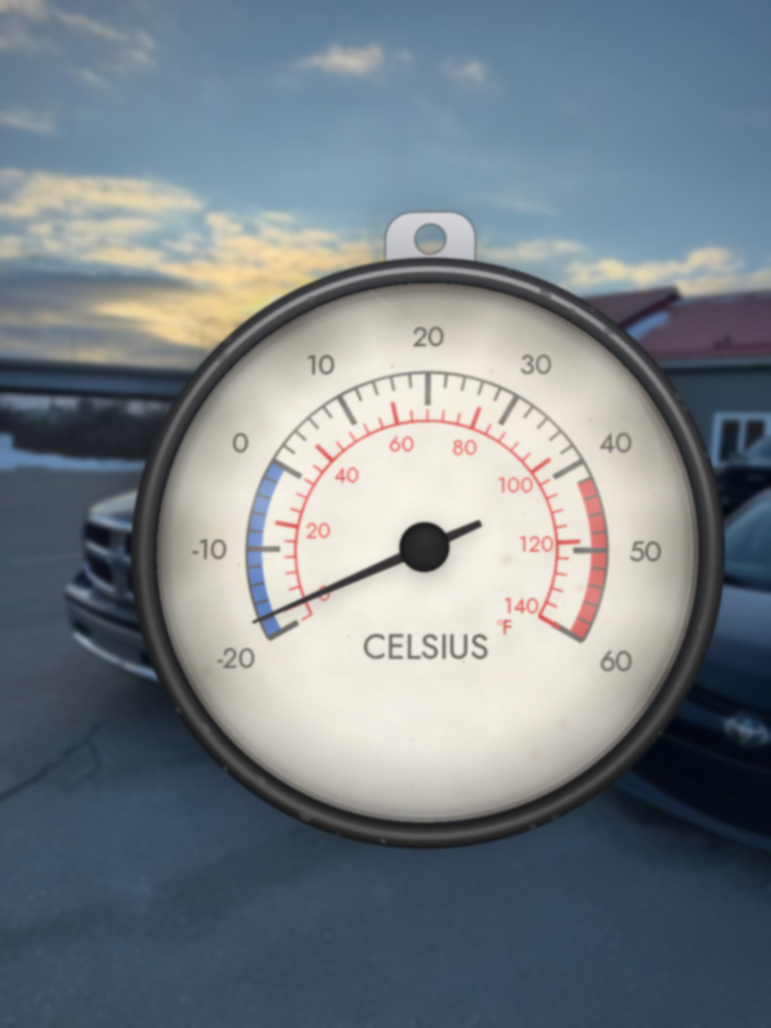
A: -18 °C
